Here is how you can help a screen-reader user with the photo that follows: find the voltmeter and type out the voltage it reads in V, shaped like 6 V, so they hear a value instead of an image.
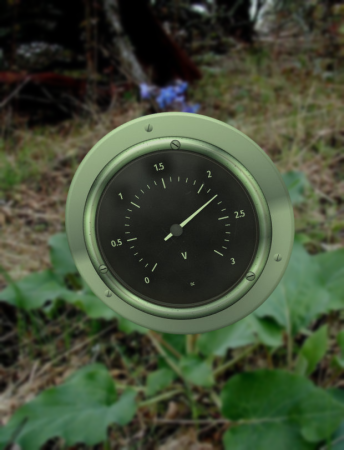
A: 2.2 V
